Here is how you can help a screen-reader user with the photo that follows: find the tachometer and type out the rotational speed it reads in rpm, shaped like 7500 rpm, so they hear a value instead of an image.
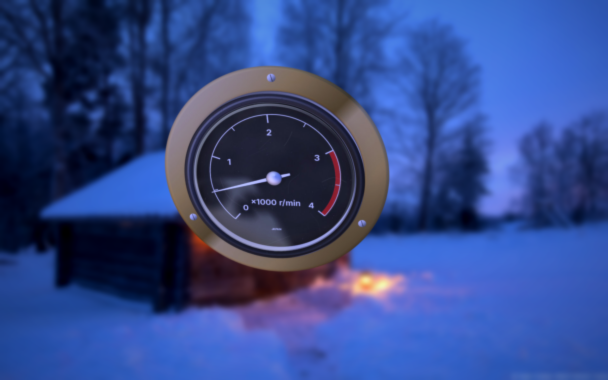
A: 500 rpm
